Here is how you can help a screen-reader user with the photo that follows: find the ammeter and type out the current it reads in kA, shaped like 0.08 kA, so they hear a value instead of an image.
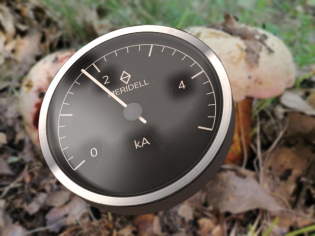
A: 1.8 kA
